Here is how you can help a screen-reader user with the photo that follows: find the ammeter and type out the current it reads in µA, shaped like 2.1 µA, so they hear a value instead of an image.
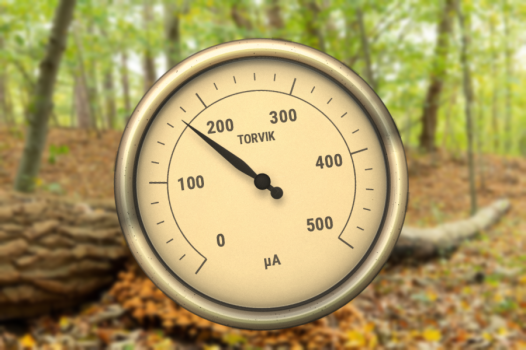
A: 170 µA
